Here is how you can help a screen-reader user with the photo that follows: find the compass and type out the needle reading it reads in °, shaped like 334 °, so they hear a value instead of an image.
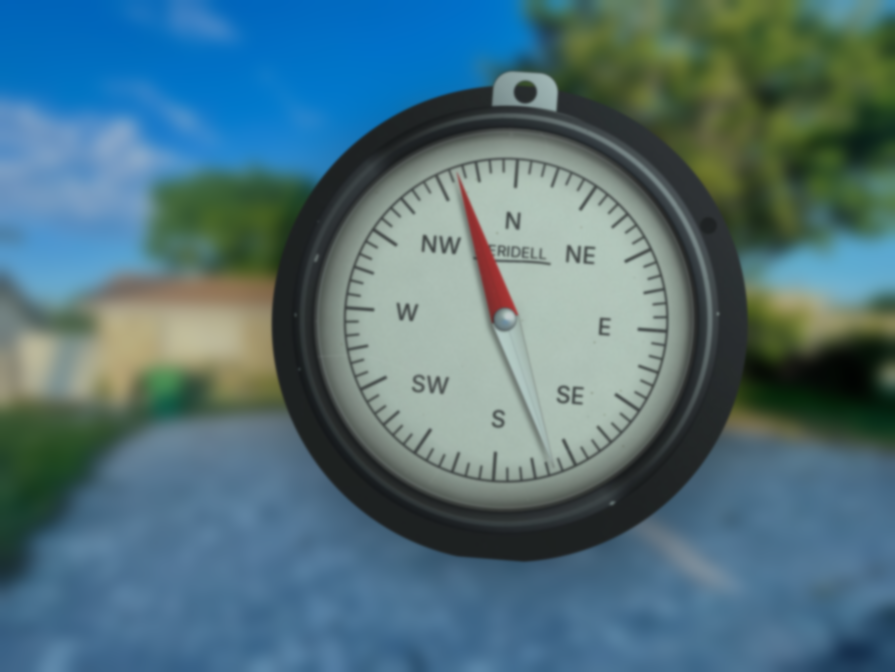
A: 337.5 °
